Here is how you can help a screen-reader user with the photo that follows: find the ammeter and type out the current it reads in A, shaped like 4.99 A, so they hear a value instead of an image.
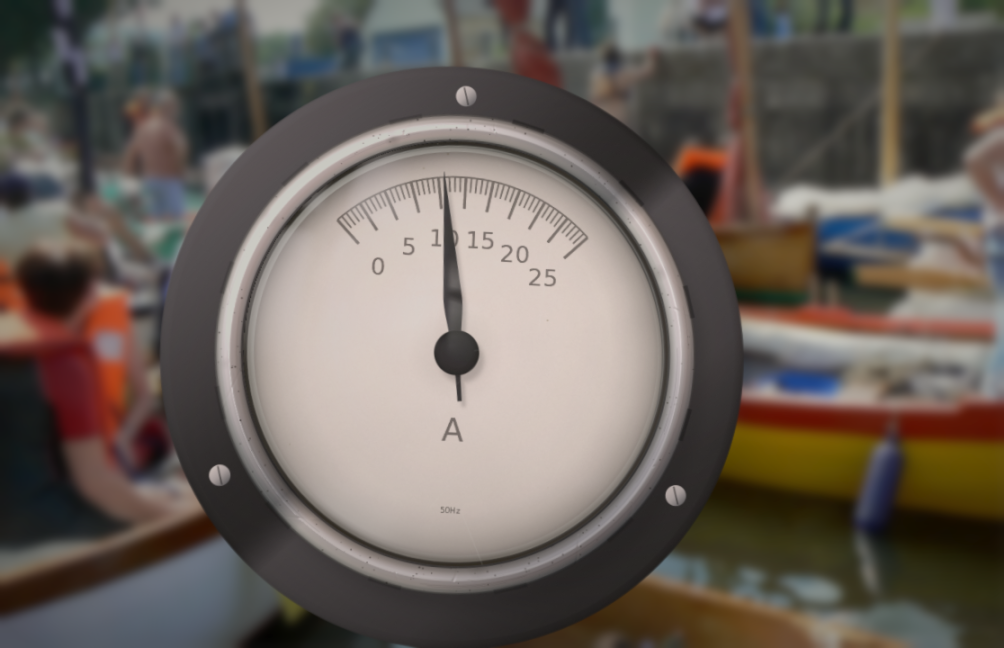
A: 10.5 A
